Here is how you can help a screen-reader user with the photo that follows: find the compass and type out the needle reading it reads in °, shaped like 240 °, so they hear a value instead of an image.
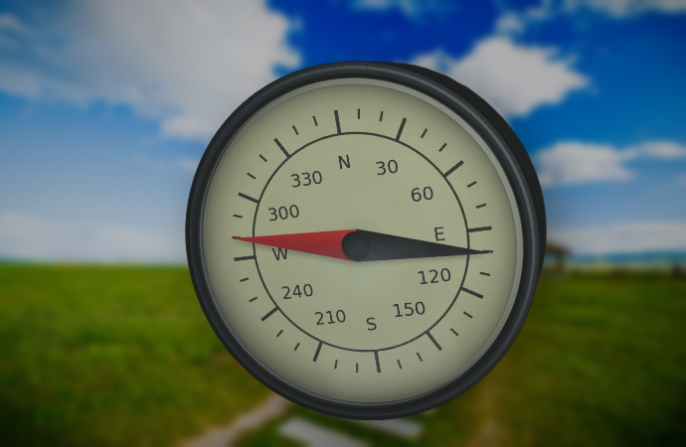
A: 280 °
